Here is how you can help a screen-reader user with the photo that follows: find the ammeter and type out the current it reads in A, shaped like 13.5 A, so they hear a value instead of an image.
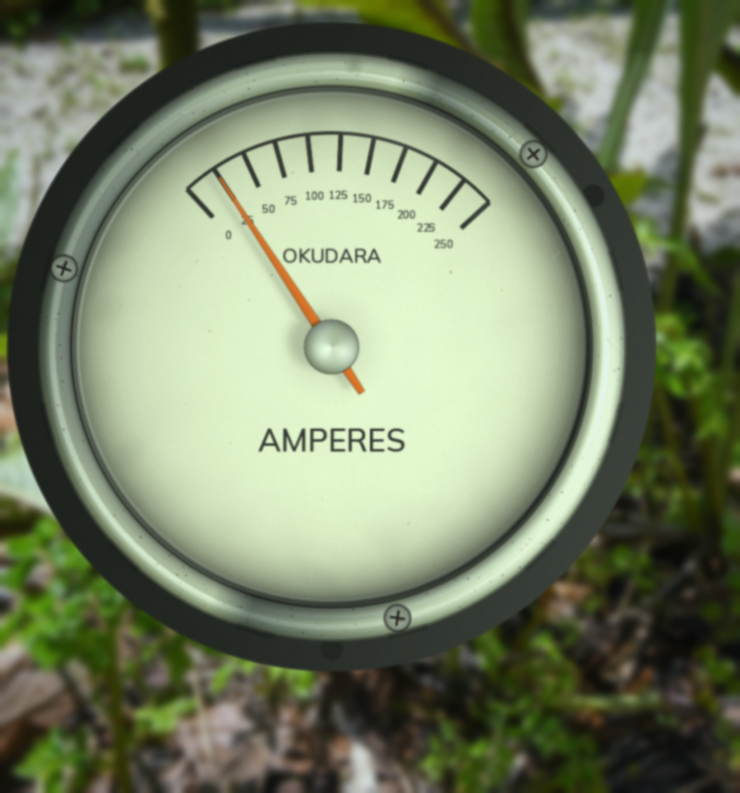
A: 25 A
